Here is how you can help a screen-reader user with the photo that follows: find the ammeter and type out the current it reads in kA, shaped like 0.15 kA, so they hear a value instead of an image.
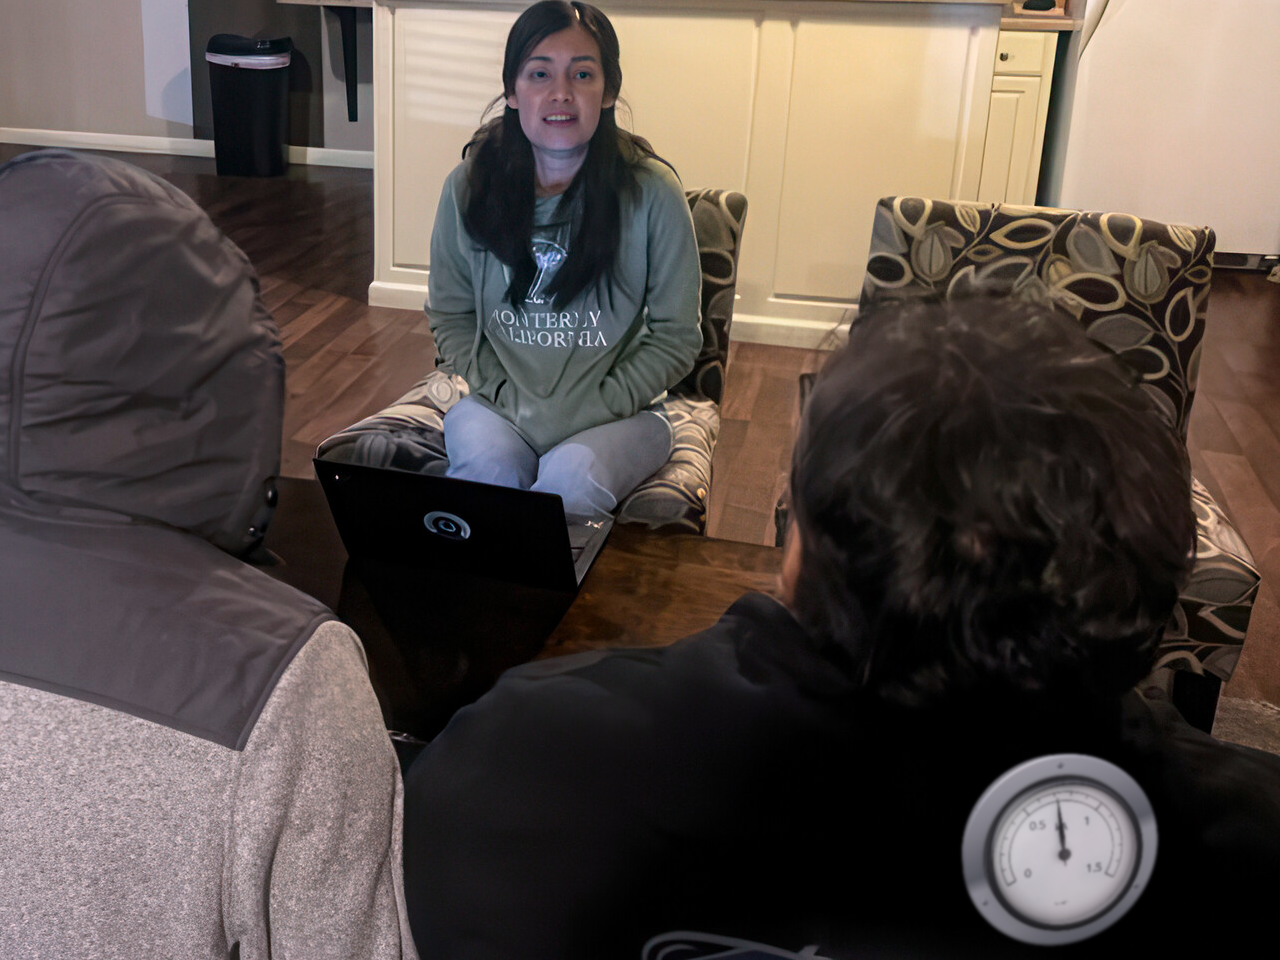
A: 0.7 kA
